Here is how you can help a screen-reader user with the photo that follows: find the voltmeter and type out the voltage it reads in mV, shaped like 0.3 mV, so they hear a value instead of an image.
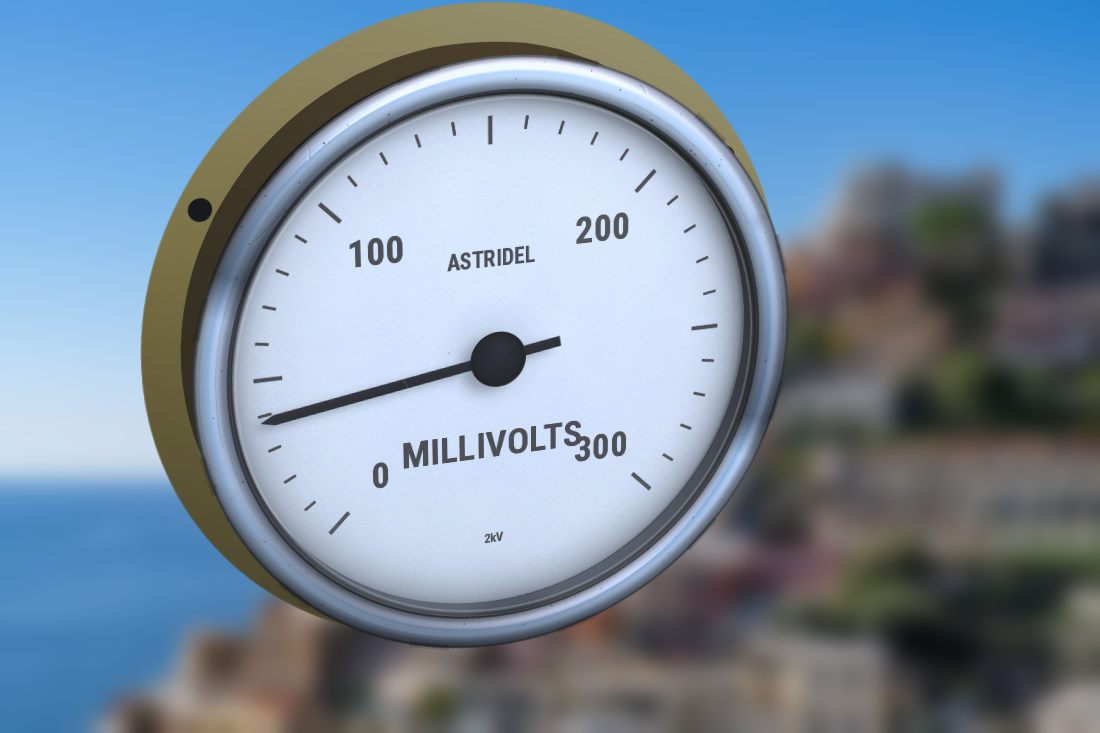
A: 40 mV
